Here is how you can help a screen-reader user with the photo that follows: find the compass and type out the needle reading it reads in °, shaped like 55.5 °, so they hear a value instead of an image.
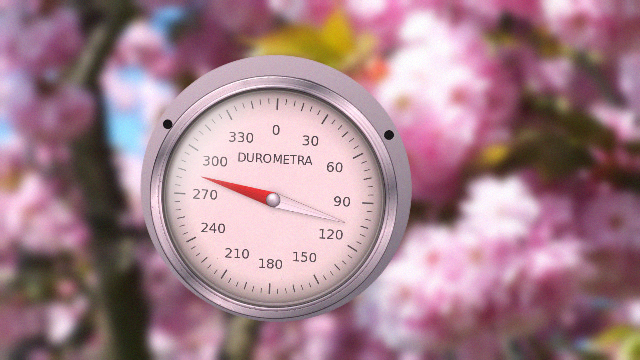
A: 285 °
